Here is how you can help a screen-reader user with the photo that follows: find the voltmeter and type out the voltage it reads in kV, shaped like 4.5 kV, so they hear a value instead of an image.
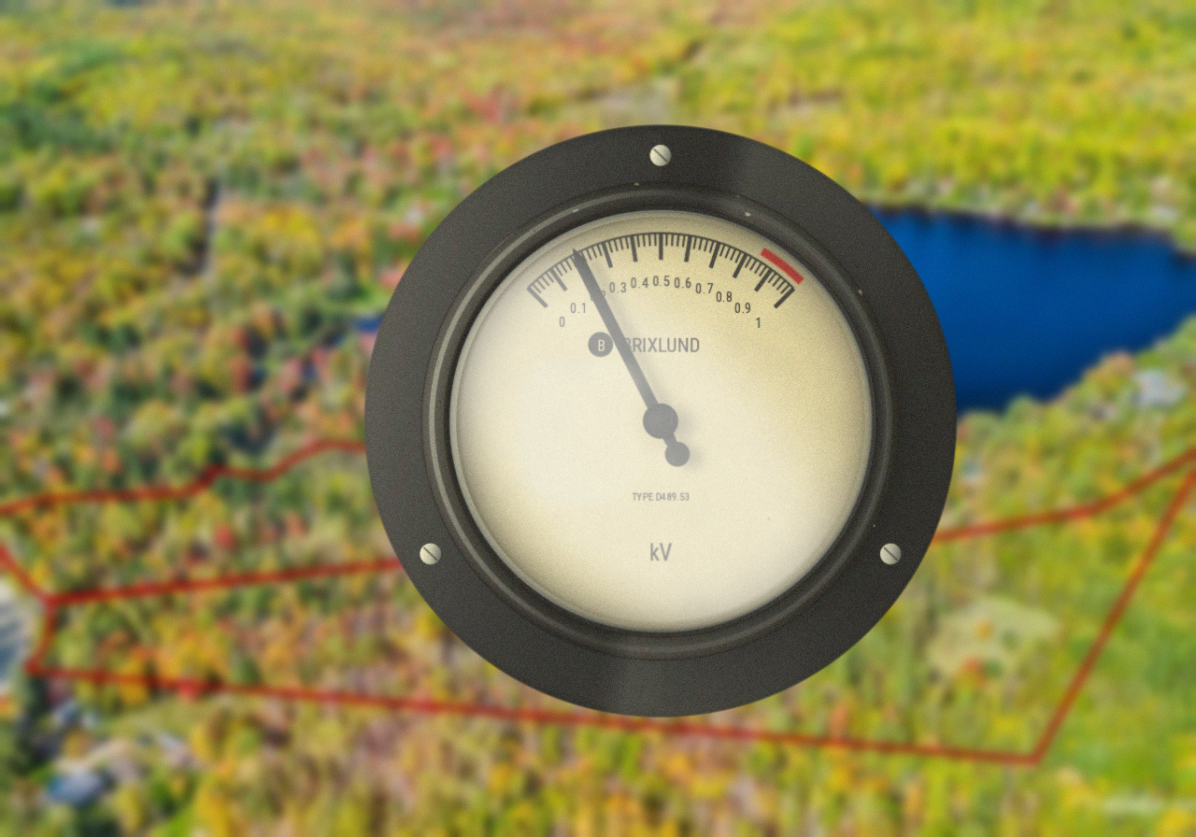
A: 0.2 kV
